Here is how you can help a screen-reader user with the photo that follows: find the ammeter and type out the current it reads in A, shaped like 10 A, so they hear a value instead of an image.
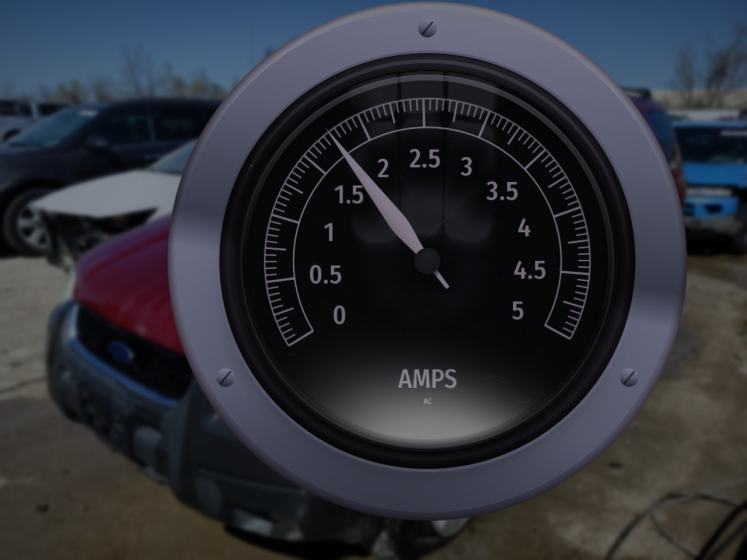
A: 1.75 A
